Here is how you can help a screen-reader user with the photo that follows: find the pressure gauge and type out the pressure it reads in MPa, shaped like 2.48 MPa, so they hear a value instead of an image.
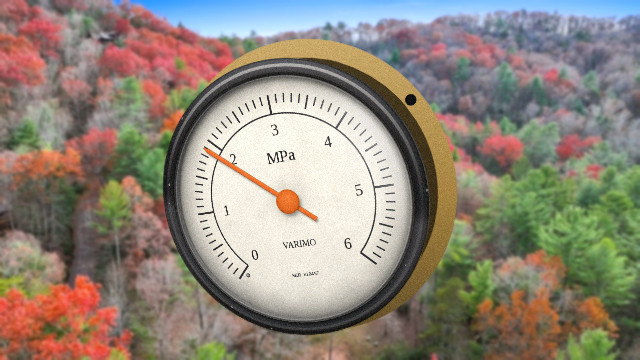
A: 1.9 MPa
